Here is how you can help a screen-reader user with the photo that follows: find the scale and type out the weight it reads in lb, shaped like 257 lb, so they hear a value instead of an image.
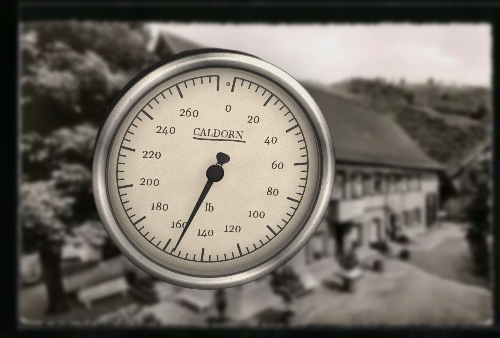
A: 156 lb
